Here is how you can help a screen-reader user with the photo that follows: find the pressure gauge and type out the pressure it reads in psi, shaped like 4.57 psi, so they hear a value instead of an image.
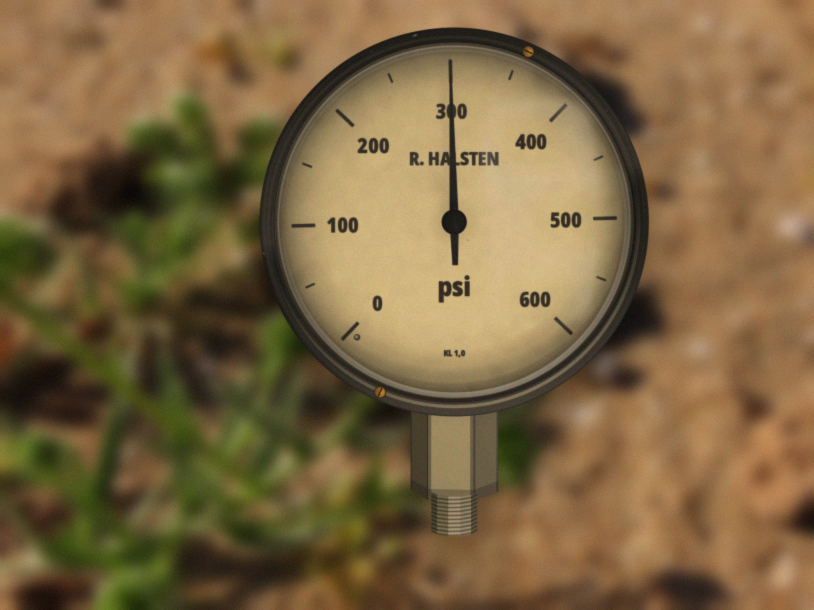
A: 300 psi
